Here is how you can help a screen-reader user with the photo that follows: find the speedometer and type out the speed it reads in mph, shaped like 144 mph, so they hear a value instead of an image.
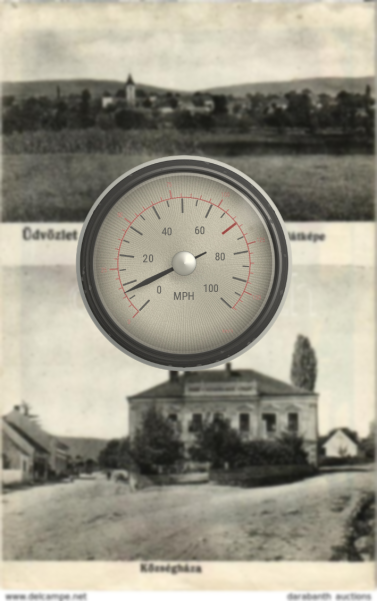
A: 7.5 mph
